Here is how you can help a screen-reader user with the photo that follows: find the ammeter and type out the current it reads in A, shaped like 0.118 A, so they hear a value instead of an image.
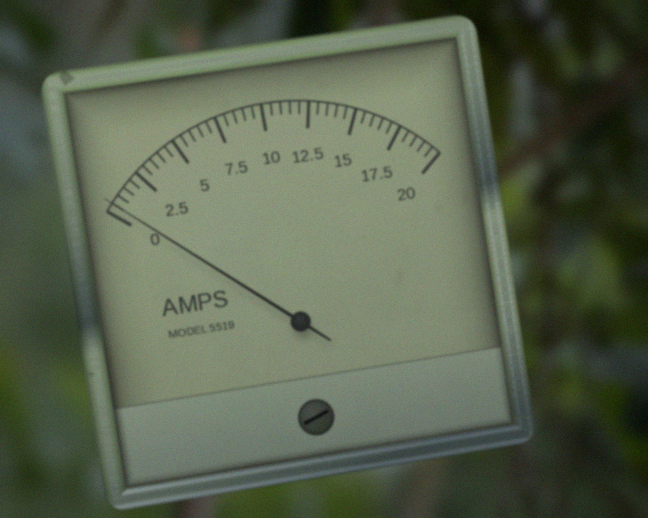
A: 0.5 A
